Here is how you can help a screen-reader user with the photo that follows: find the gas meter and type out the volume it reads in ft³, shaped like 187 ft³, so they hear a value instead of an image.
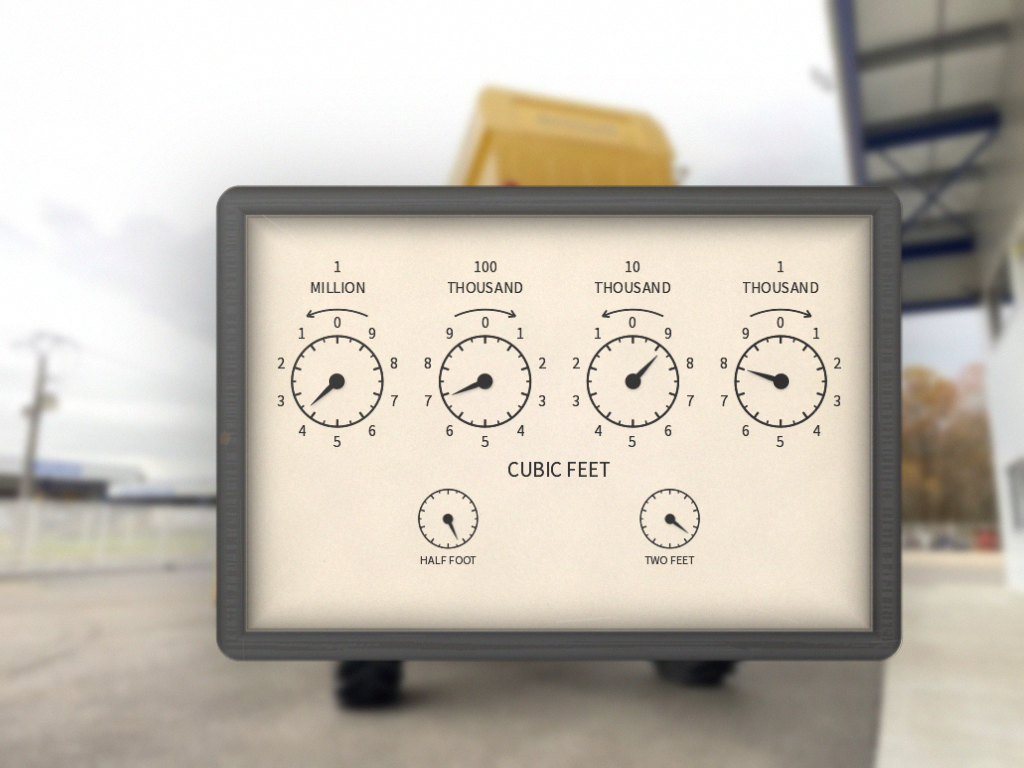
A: 368800 ft³
